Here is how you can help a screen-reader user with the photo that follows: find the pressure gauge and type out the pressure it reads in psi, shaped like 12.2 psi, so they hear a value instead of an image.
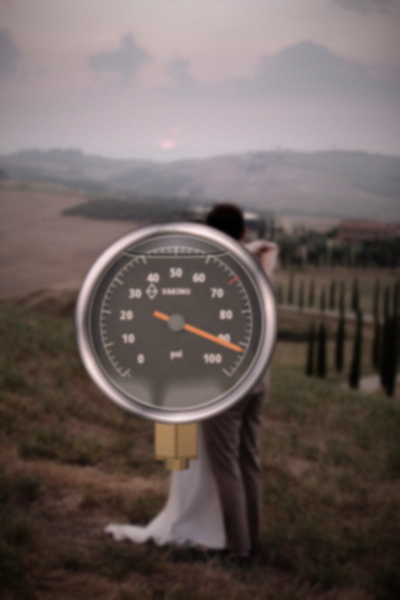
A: 92 psi
